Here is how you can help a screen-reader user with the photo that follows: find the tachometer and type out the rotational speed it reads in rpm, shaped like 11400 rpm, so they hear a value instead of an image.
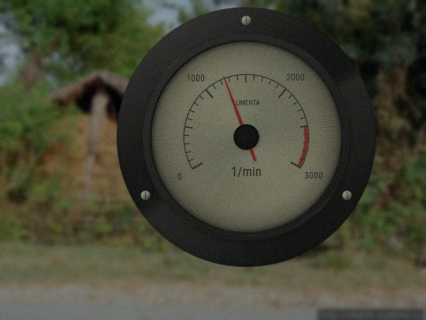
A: 1250 rpm
